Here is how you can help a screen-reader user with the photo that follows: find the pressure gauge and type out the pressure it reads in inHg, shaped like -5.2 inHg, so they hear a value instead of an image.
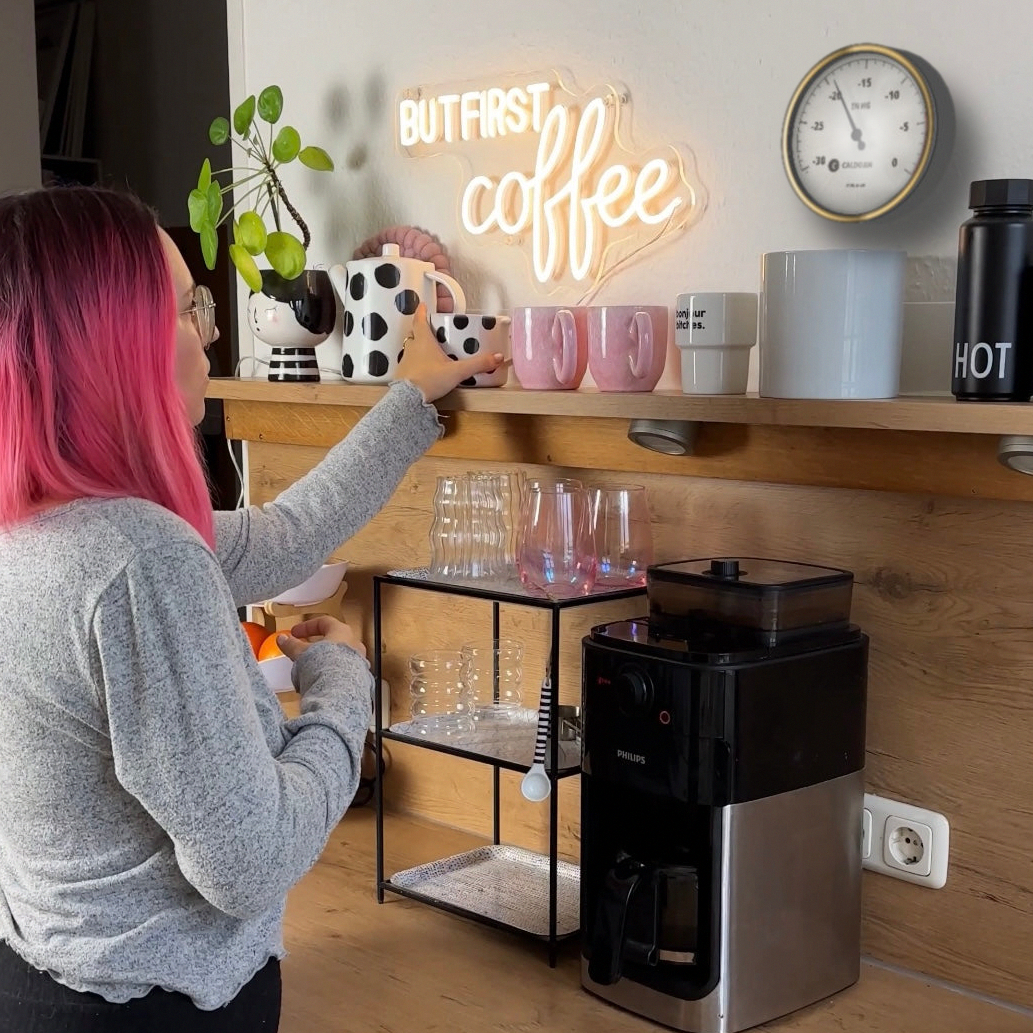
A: -19 inHg
